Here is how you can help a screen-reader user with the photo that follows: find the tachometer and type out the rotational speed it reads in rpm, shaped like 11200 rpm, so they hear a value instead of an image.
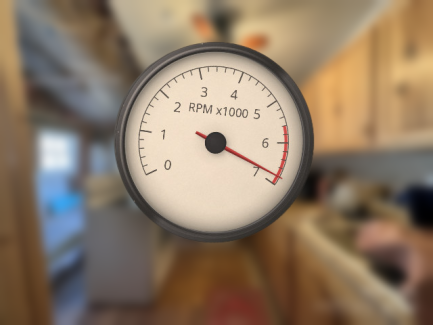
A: 6800 rpm
